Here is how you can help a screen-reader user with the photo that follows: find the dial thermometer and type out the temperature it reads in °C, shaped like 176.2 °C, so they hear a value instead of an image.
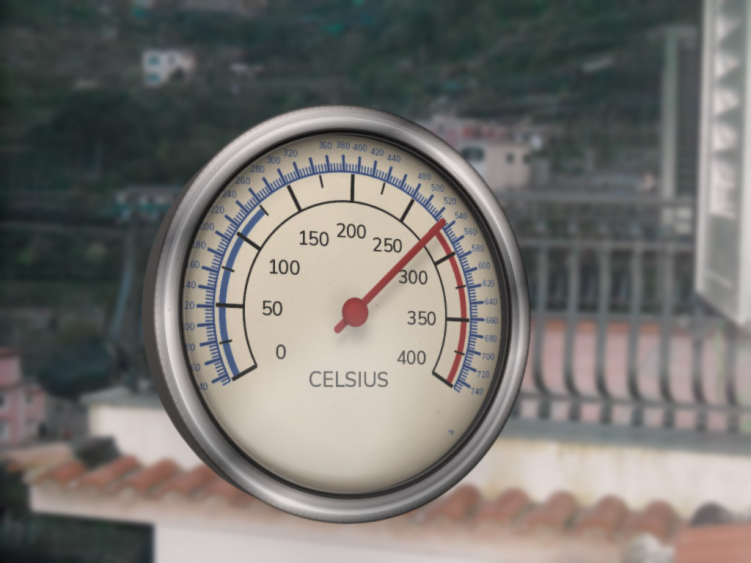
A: 275 °C
